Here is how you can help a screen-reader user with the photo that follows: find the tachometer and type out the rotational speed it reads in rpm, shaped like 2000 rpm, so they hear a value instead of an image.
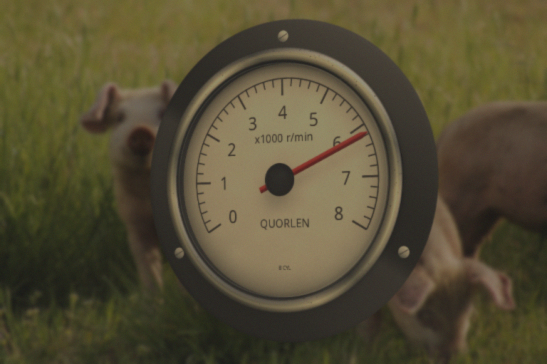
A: 6200 rpm
